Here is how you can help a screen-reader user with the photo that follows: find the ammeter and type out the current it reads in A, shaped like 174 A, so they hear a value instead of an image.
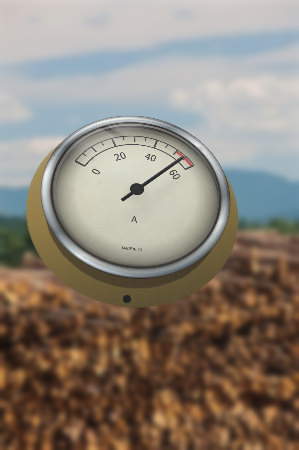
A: 55 A
